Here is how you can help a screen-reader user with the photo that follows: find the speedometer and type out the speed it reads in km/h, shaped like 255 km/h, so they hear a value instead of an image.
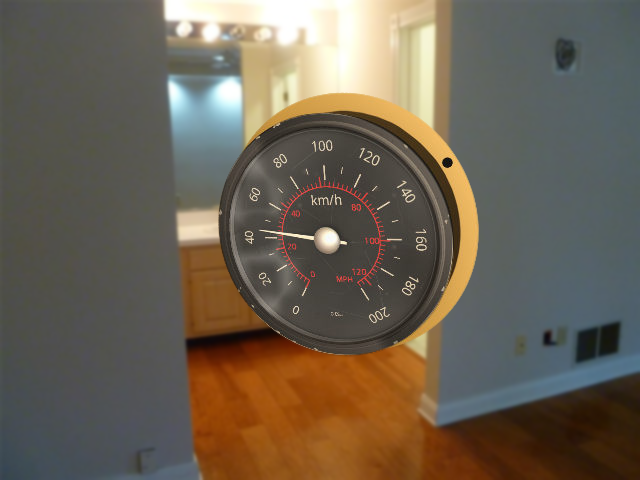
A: 45 km/h
